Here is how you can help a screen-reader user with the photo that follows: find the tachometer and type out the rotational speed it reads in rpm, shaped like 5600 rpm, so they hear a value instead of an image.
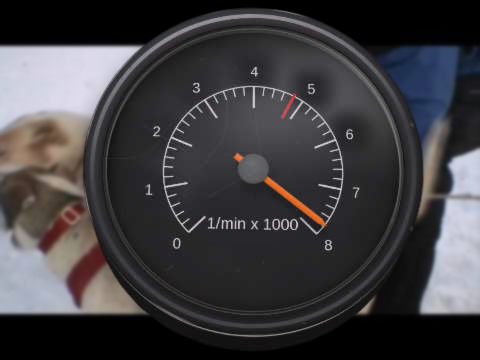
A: 7800 rpm
